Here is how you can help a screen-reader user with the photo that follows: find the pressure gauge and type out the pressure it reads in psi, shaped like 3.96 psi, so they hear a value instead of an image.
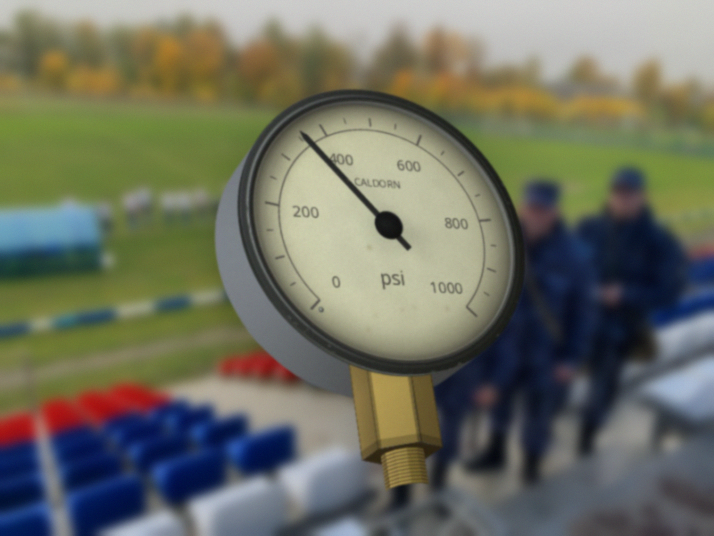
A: 350 psi
